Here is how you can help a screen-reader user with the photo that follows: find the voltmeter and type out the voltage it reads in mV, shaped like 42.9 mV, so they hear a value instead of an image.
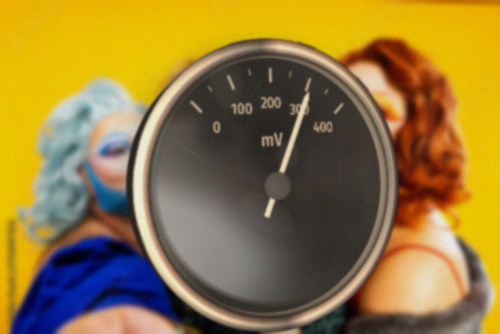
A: 300 mV
